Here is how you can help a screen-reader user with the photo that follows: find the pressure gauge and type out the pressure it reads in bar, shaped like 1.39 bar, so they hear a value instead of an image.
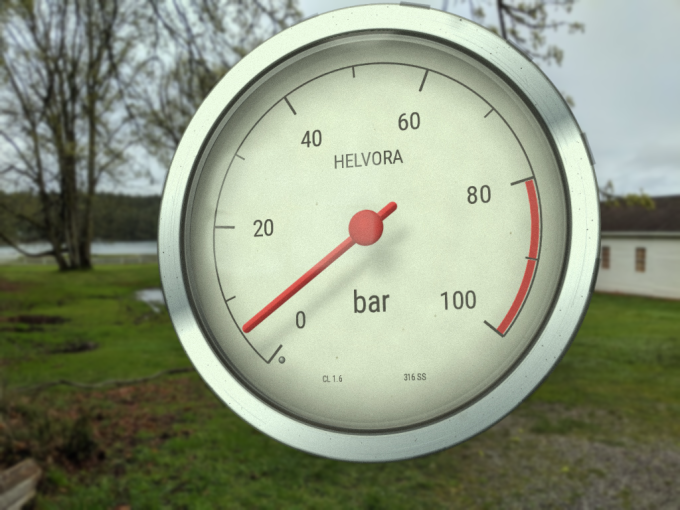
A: 5 bar
